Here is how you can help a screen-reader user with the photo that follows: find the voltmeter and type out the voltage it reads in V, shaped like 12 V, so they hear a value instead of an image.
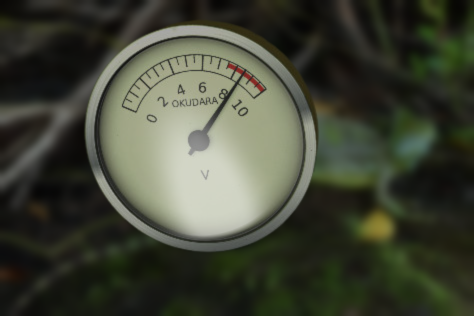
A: 8.5 V
